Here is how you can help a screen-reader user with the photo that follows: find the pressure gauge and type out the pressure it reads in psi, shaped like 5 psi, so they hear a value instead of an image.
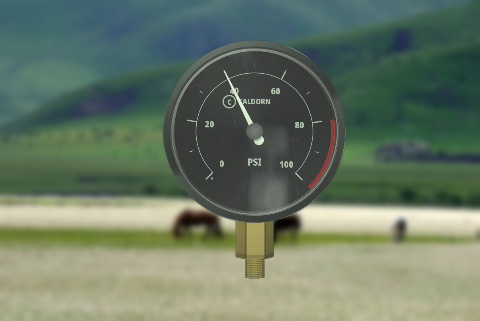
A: 40 psi
